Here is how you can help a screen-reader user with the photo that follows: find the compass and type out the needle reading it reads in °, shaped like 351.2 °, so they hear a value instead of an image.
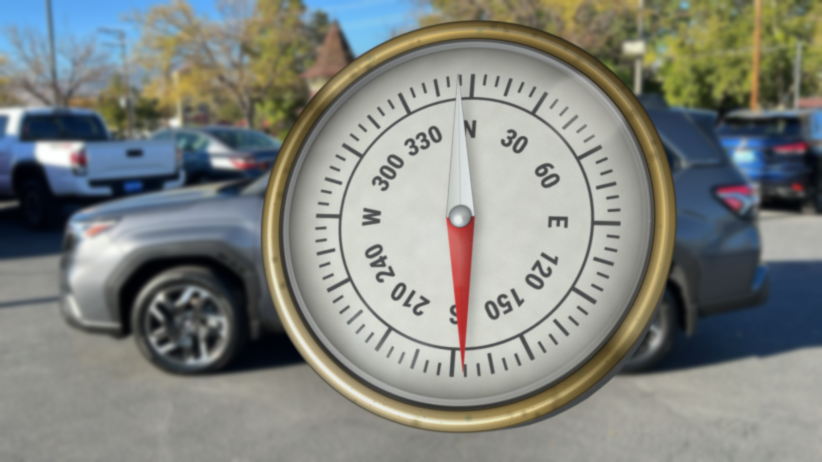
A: 175 °
